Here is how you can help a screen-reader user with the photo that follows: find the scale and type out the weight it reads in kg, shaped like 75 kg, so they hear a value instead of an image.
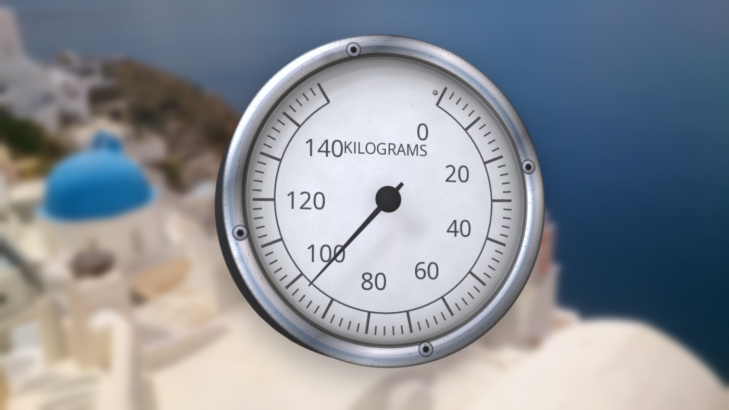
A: 97 kg
